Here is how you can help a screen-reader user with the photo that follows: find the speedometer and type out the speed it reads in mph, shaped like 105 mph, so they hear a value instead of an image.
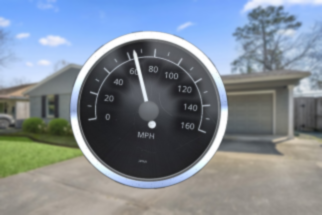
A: 65 mph
